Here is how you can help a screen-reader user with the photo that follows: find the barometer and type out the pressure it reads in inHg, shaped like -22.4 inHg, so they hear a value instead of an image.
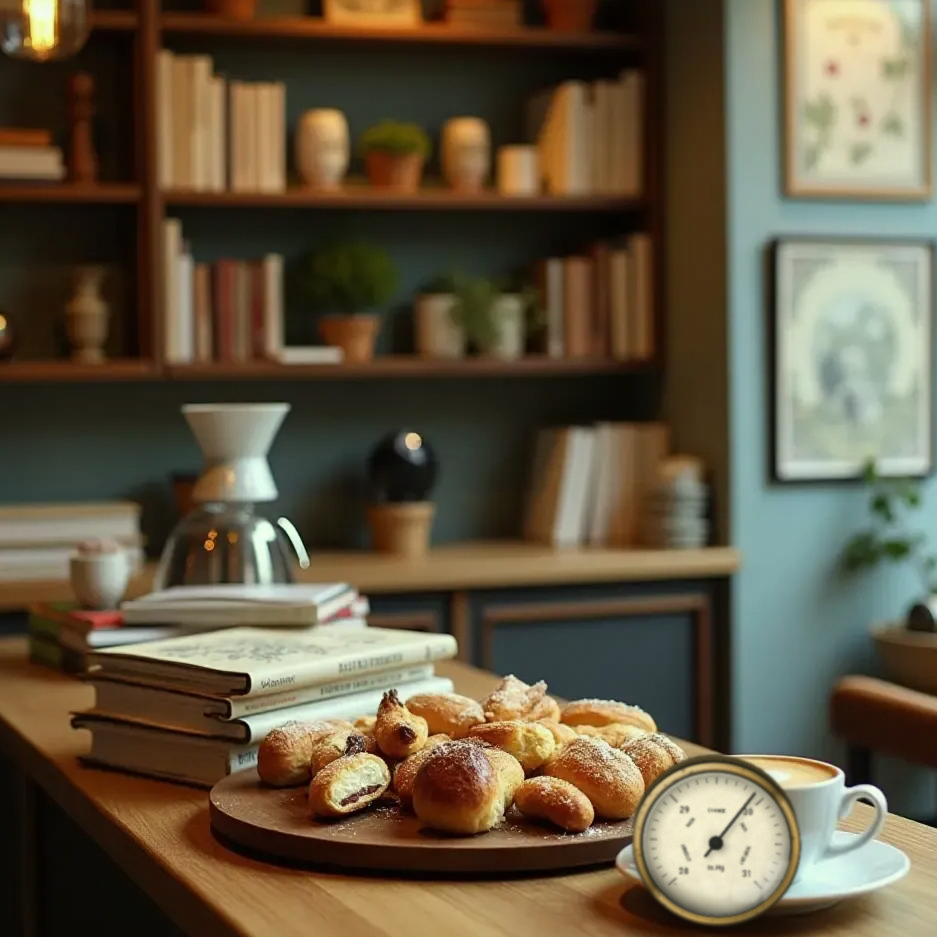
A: 29.9 inHg
